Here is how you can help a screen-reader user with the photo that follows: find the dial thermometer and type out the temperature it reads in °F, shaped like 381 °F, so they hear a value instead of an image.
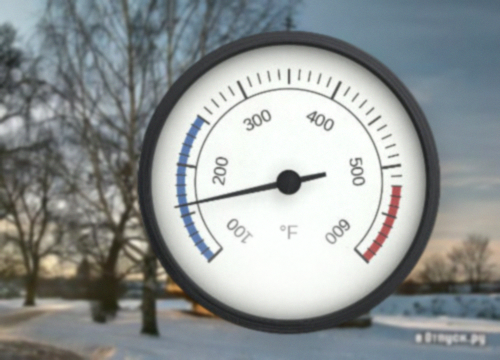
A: 160 °F
